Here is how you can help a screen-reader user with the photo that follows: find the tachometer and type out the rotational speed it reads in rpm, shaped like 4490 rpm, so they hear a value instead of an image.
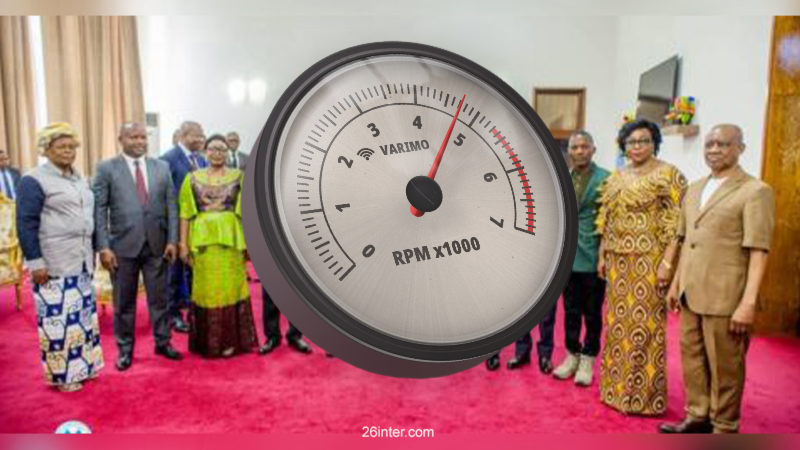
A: 4700 rpm
